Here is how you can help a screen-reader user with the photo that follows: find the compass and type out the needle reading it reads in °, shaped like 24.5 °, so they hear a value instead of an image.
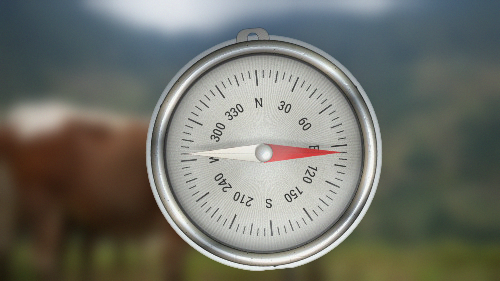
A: 95 °
